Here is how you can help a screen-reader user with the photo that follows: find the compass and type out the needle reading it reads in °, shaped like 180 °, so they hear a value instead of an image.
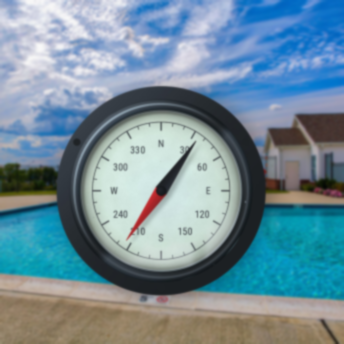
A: 215 °
